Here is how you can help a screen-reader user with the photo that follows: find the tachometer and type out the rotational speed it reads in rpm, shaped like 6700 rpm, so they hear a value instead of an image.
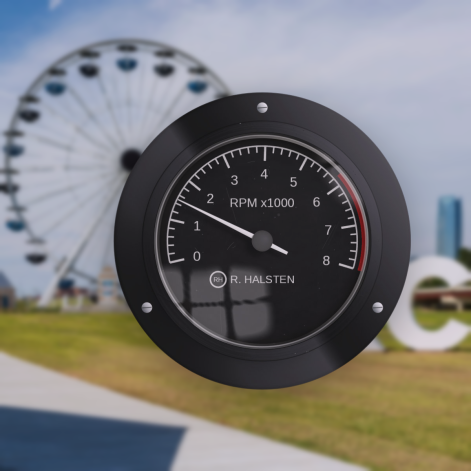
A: 1500 rpm
